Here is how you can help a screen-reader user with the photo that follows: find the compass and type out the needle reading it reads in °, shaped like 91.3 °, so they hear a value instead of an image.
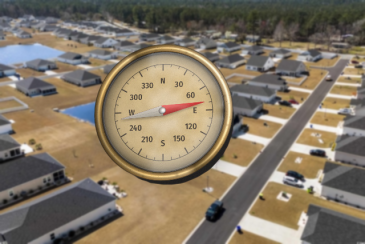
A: 80 °
